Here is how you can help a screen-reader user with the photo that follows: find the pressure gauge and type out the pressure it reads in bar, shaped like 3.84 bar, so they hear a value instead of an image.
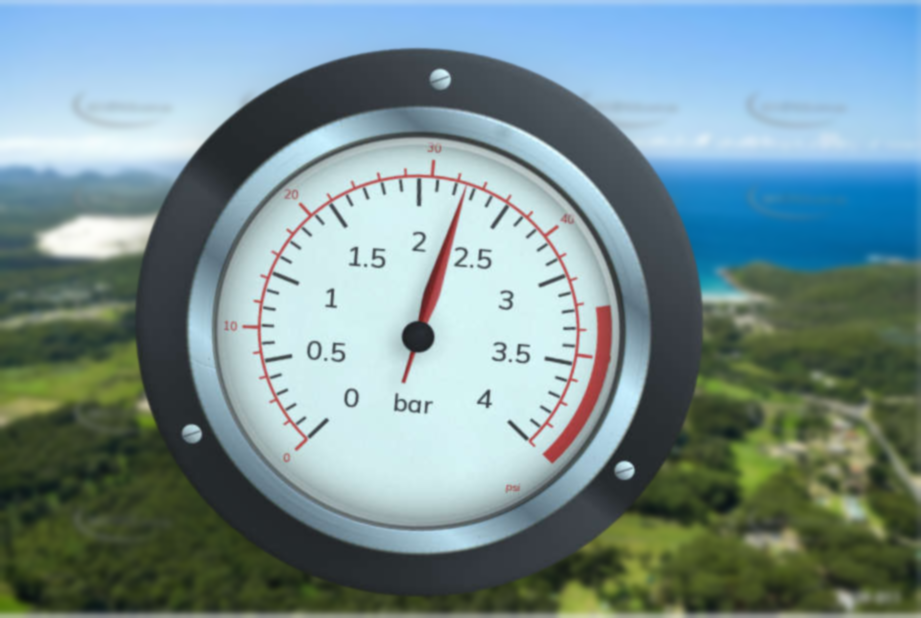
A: 2.25 bar
